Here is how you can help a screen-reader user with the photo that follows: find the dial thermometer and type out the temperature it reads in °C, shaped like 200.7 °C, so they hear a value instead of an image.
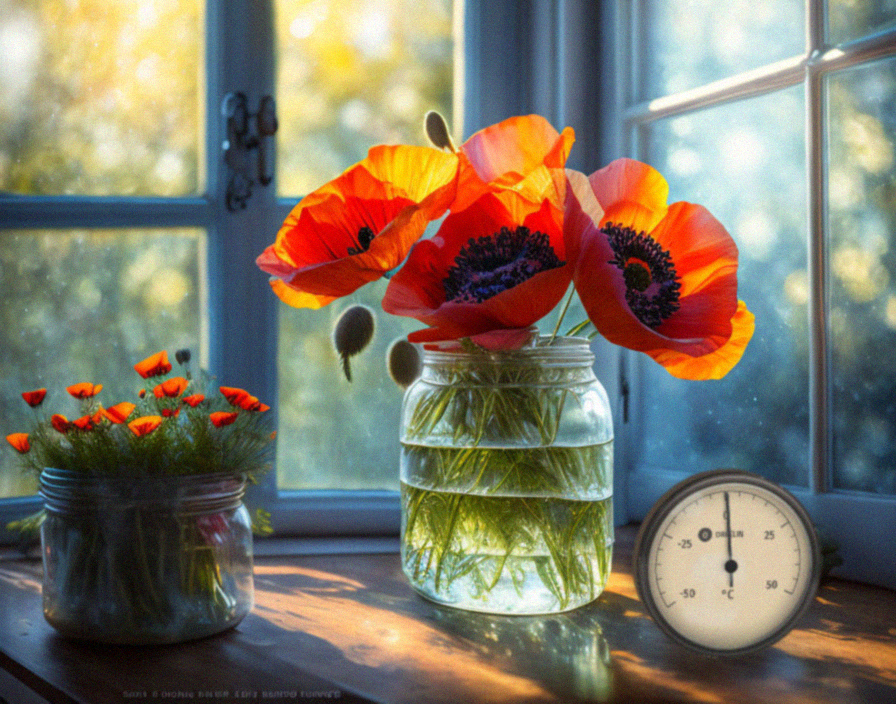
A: 0 °C
